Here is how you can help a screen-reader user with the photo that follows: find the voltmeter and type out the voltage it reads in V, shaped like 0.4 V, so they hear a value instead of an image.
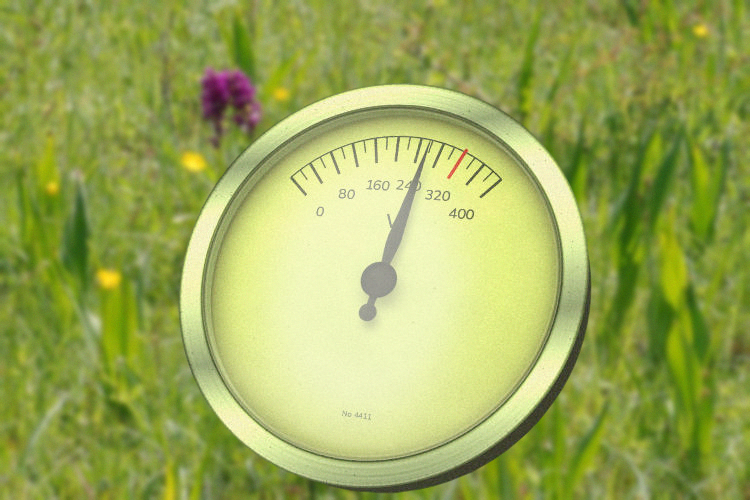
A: 260 V
